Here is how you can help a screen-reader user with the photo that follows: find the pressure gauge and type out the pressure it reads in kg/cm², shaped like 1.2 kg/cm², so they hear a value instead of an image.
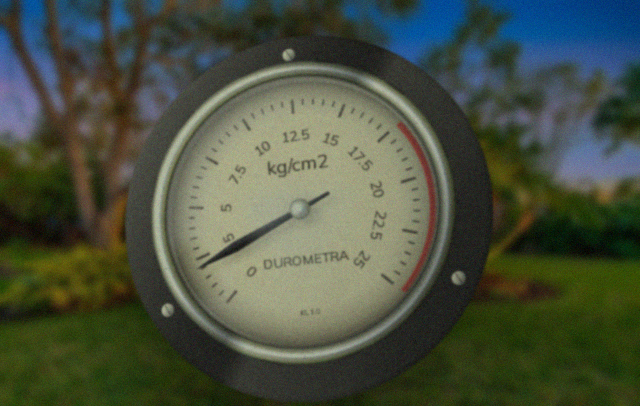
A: 2 kg/cm²
